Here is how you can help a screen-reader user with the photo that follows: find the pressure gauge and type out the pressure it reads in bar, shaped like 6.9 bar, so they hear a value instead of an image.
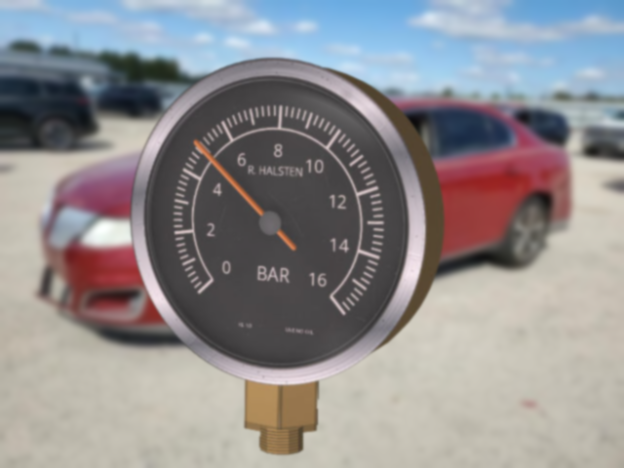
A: 5 bar
